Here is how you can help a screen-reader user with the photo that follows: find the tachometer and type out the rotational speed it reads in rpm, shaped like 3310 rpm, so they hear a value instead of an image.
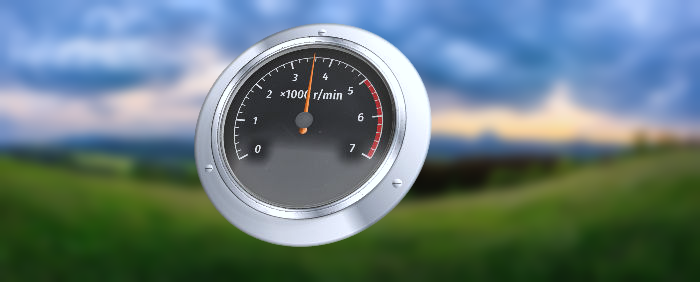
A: 3600 rpm
